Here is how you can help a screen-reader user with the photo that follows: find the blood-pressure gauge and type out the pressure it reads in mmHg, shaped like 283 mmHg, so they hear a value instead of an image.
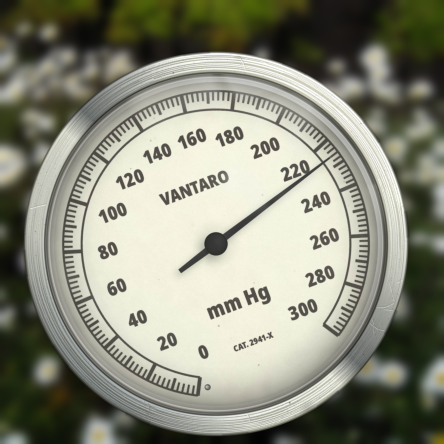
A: 226 mmHg
